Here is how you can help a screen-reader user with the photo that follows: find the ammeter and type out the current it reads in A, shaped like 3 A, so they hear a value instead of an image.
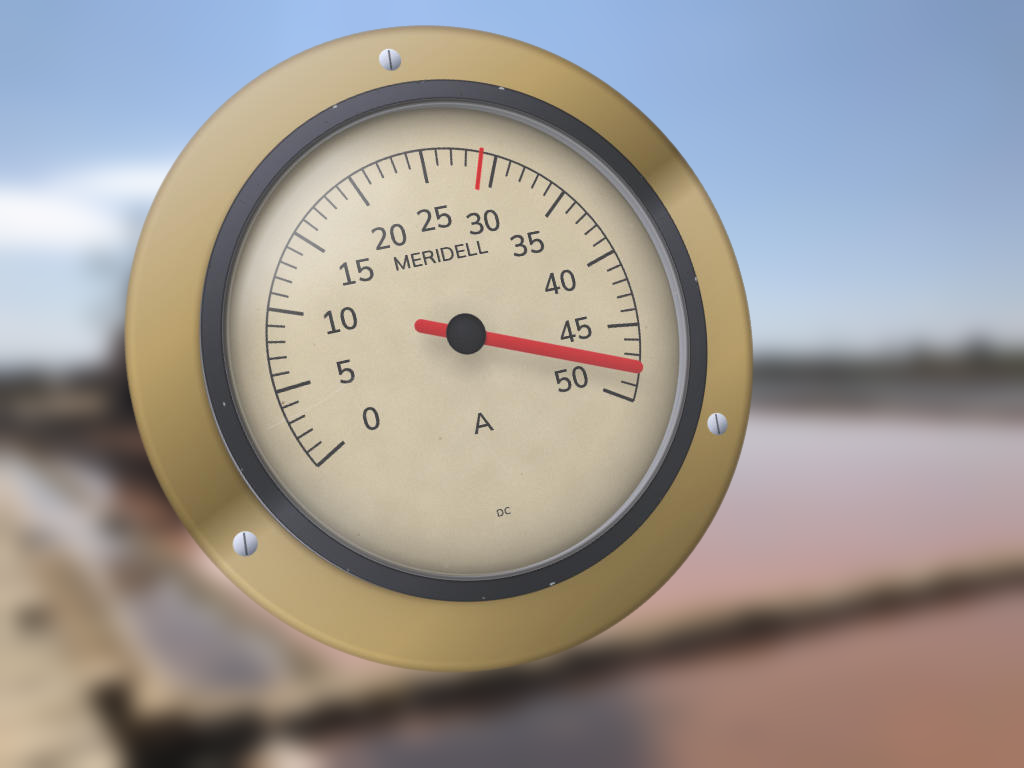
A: 48 A
